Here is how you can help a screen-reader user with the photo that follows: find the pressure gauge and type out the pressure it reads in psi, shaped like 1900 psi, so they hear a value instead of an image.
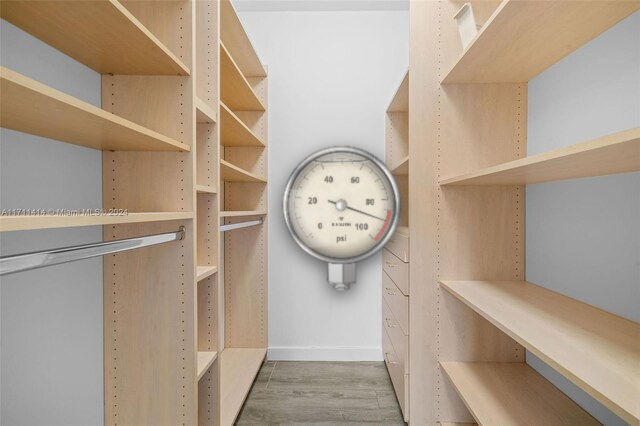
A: 90 psi
